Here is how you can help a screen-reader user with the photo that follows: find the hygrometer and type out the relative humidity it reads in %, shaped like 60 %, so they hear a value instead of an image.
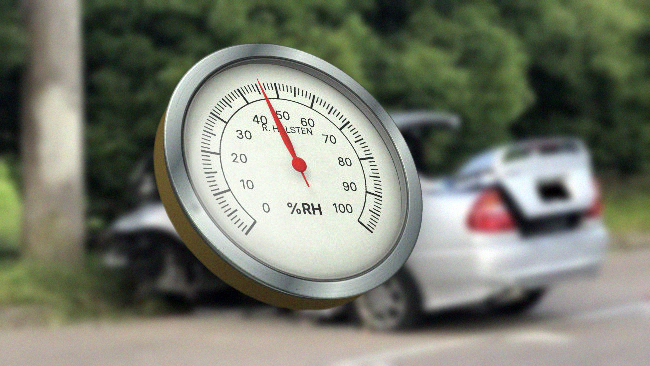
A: 45 %
